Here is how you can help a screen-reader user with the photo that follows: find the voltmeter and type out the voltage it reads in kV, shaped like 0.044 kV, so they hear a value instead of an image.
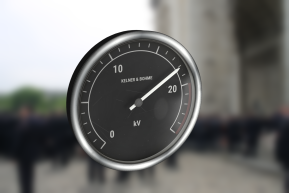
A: 18 kV
